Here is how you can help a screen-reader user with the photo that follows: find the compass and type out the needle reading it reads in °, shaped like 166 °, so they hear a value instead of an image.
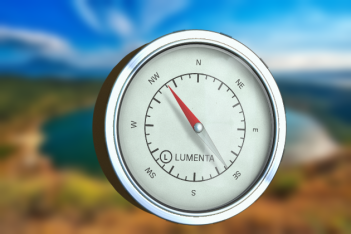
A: 320 °
